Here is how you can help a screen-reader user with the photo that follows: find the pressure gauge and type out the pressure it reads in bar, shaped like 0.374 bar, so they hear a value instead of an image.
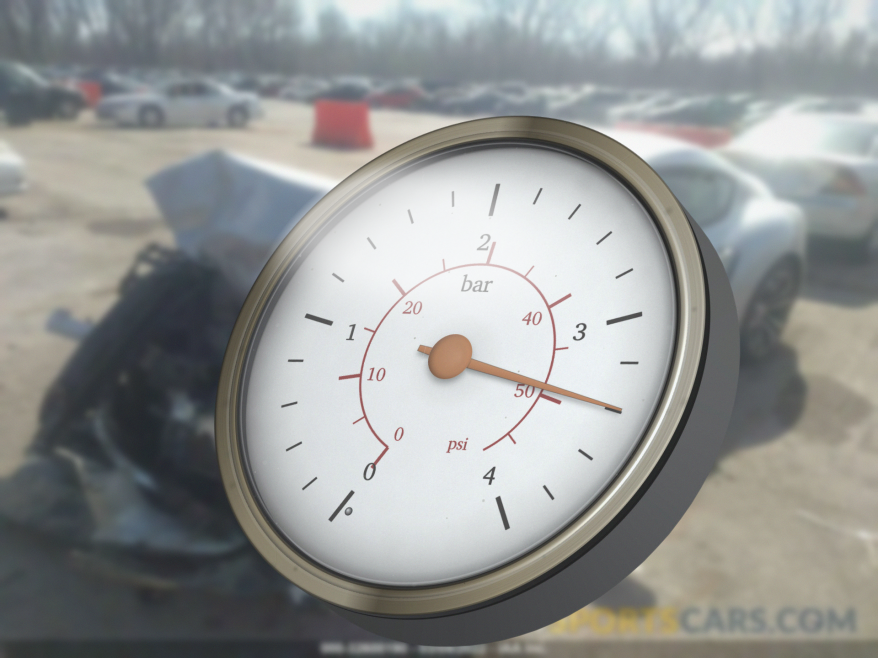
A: 3.4 bar
